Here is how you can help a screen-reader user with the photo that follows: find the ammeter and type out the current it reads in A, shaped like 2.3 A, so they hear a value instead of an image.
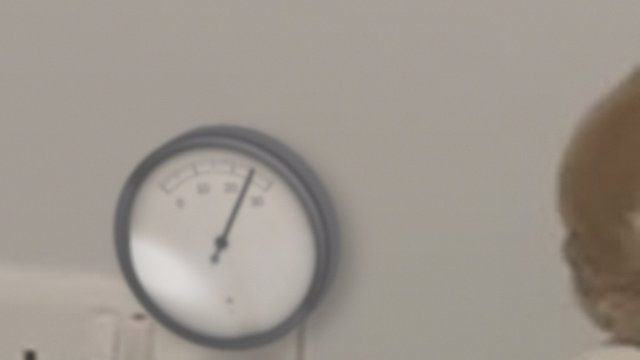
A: 25 A
